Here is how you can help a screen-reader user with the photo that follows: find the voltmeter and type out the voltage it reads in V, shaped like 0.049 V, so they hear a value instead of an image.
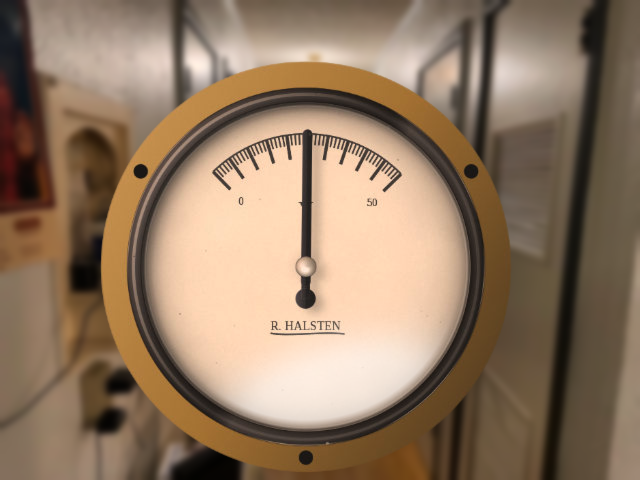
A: 25 V
